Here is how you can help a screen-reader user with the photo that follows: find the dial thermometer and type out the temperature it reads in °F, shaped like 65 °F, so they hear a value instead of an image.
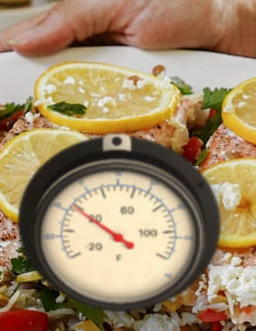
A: 20 °F
